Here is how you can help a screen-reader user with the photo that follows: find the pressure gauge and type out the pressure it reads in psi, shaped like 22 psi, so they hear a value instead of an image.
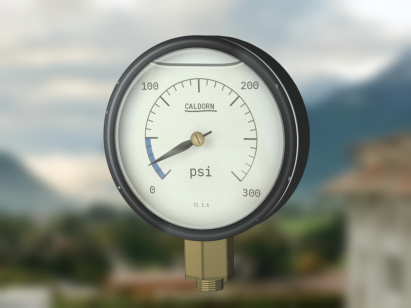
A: 20 psi
